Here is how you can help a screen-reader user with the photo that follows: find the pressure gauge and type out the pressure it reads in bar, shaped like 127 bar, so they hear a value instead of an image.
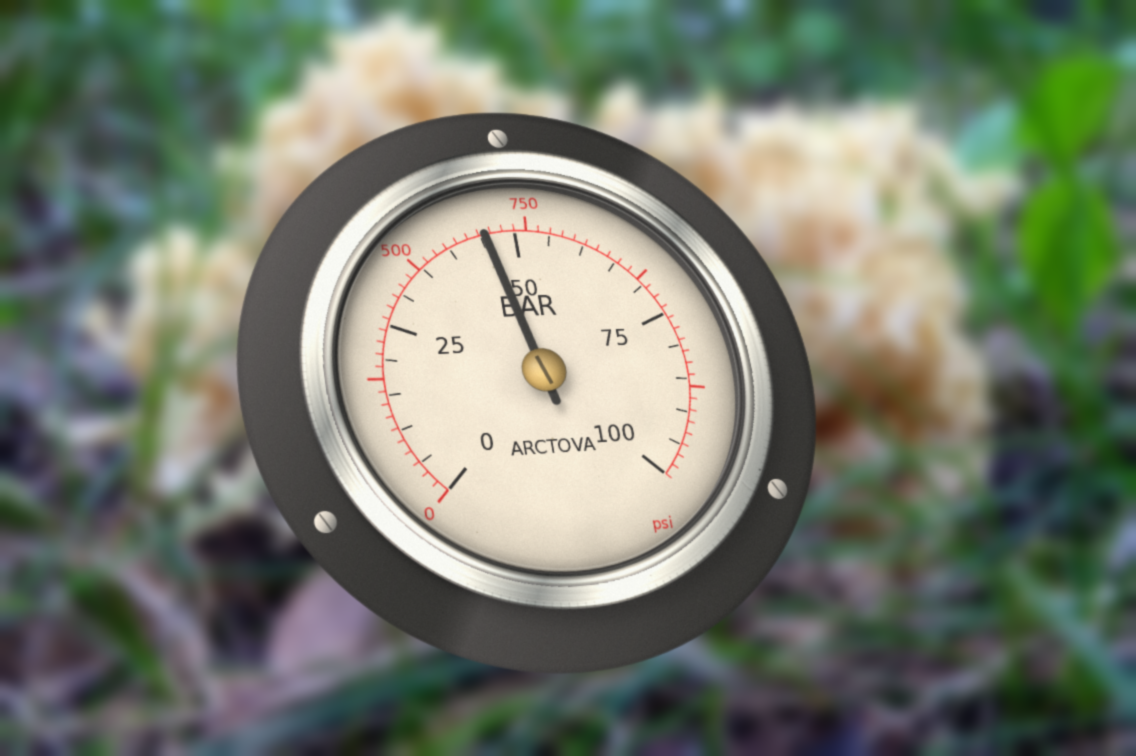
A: 45 bar
